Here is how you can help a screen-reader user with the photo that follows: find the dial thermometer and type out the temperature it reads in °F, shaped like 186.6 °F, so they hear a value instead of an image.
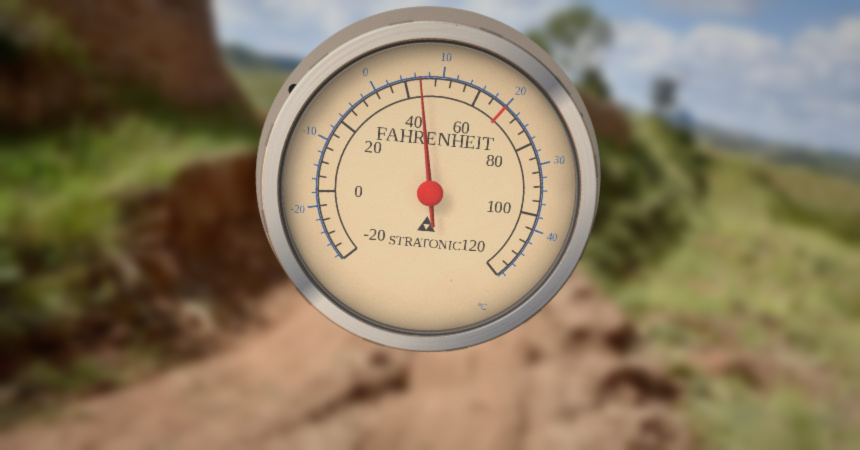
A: 44 °F
